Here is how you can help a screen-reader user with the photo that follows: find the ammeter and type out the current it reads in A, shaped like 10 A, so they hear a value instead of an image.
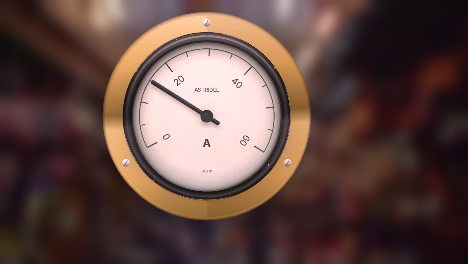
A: 15 A
